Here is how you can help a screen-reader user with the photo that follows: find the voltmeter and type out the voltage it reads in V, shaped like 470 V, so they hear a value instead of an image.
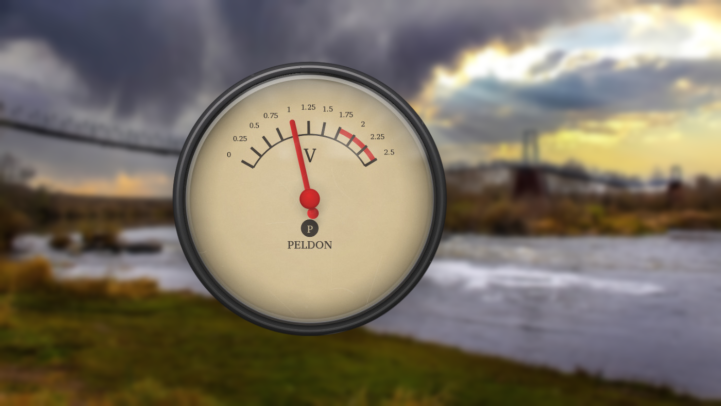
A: 1 V
